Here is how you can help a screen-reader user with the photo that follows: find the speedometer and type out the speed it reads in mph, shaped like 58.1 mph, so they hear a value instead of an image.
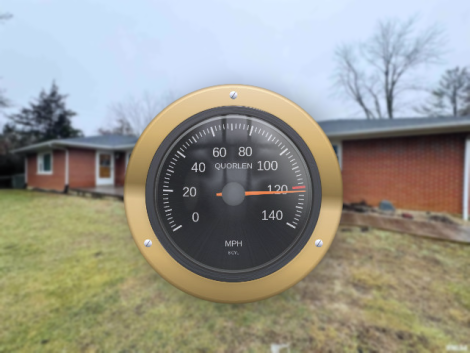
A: 122 mph
